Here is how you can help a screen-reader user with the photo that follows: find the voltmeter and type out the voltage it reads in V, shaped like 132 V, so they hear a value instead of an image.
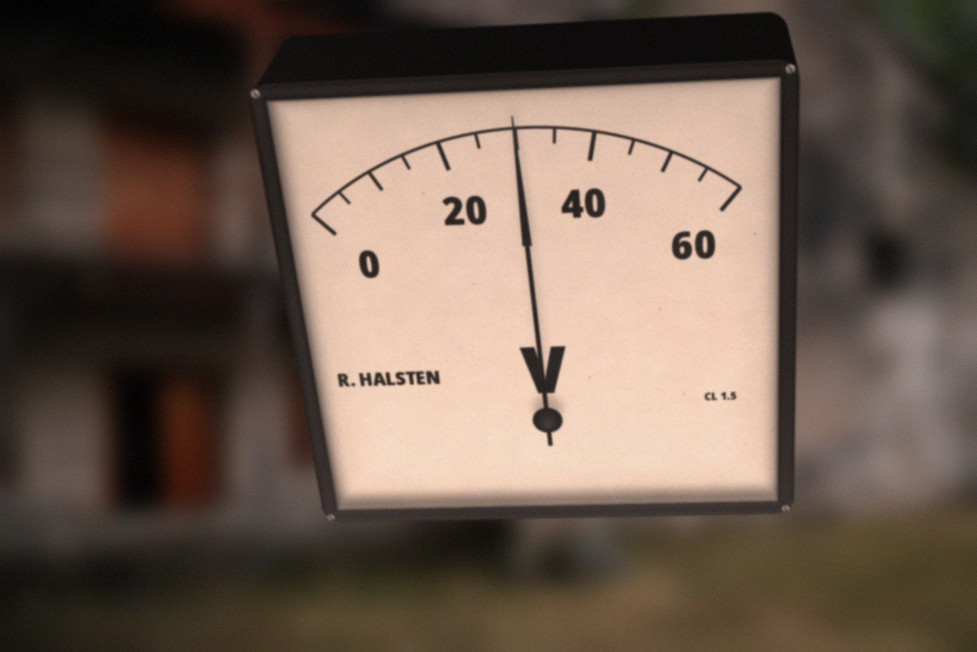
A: 30 V
